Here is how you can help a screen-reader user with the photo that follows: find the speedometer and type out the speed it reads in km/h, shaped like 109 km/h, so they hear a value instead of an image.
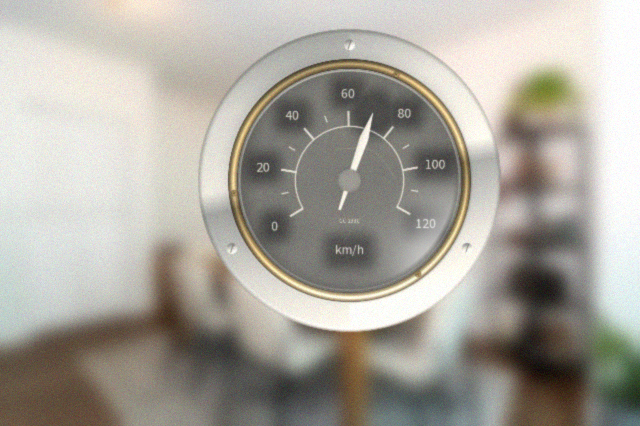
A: 70 km/h
